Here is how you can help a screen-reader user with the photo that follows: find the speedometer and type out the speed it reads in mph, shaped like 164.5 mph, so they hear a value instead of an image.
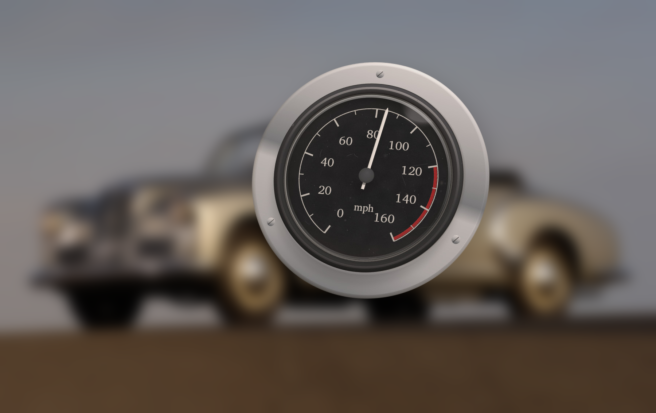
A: 85 mph
